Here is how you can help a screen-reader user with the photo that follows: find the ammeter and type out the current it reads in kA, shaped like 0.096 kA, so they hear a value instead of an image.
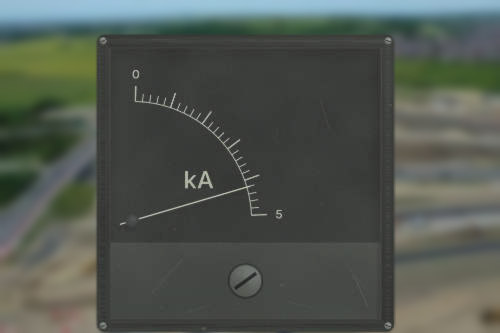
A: 4.2 kA
